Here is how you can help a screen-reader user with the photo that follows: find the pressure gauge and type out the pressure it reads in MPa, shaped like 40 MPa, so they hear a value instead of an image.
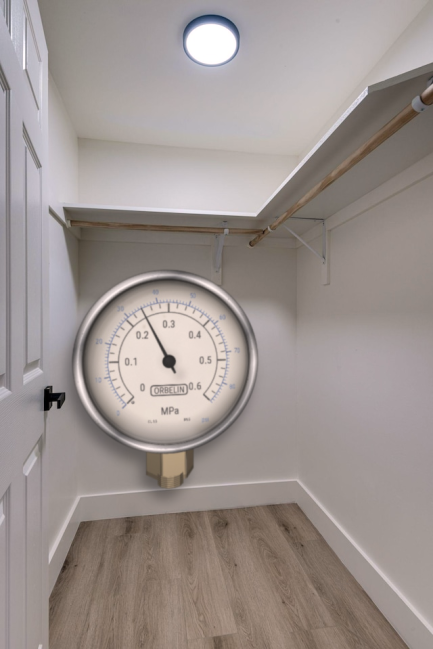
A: 0.24 MPa
